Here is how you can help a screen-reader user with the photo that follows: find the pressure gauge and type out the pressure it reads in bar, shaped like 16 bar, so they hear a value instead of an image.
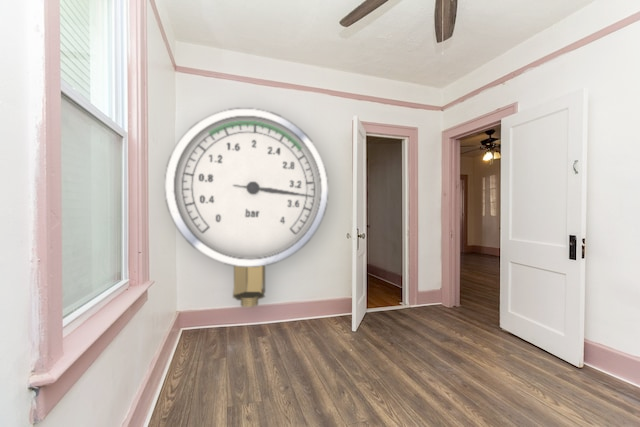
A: 3.4 bar
